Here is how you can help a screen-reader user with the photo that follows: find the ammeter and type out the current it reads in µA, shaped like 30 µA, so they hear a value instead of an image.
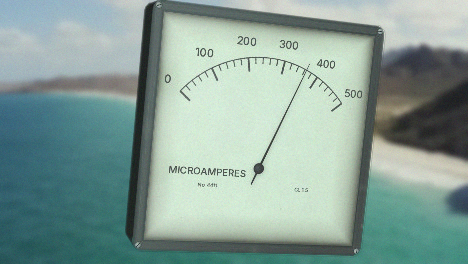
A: 360 µA
